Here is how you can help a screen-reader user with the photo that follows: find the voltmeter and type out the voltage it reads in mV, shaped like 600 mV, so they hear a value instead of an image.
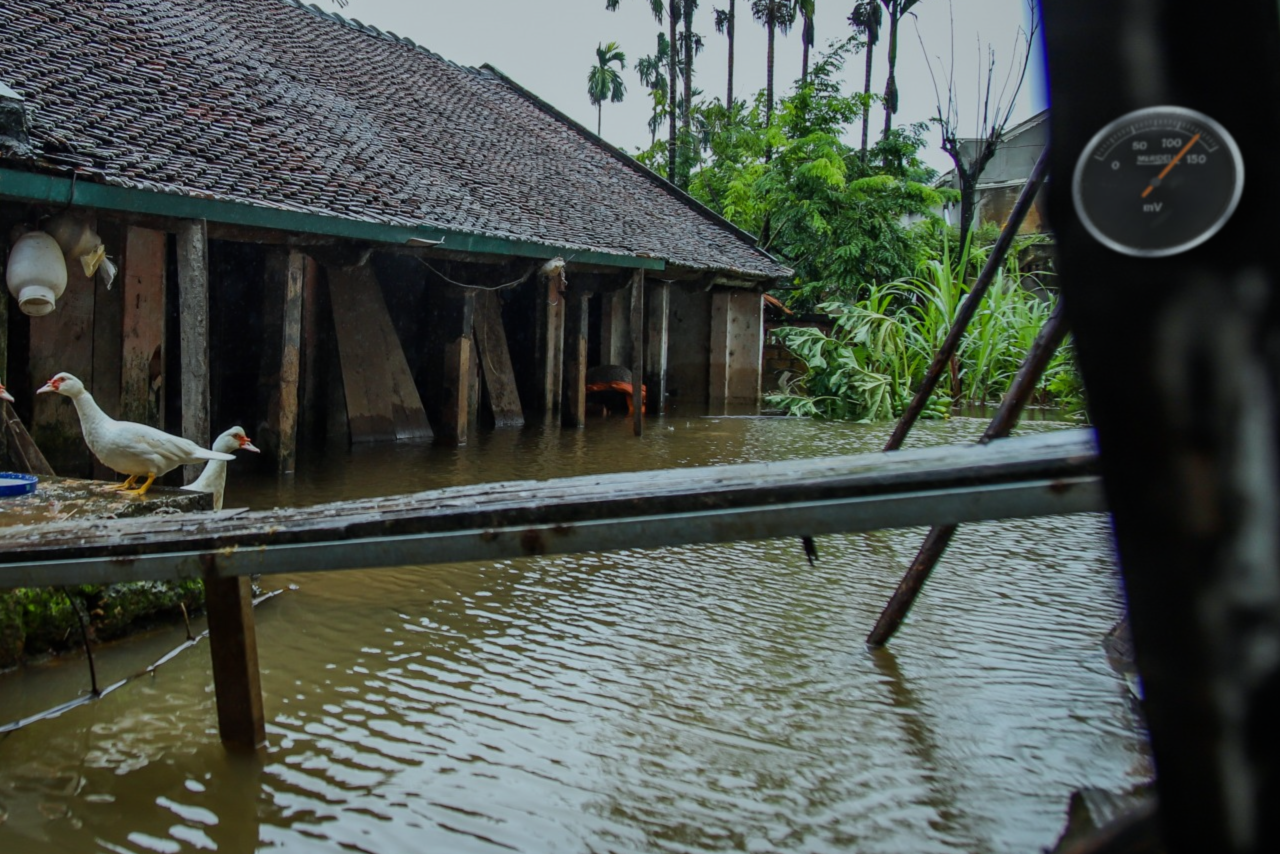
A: 125 mV
